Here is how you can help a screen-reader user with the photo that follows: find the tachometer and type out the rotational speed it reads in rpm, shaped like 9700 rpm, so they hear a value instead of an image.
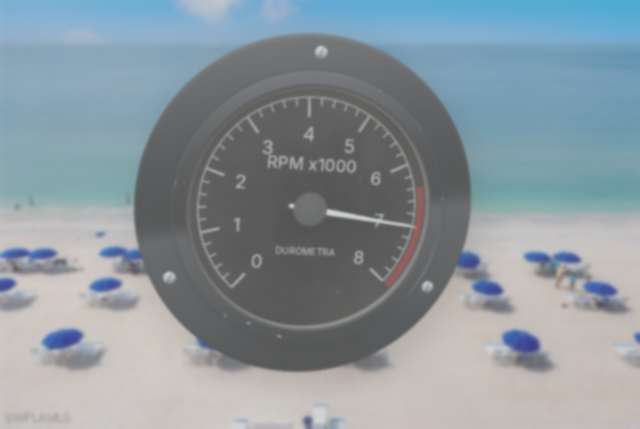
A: 7000 rpm
